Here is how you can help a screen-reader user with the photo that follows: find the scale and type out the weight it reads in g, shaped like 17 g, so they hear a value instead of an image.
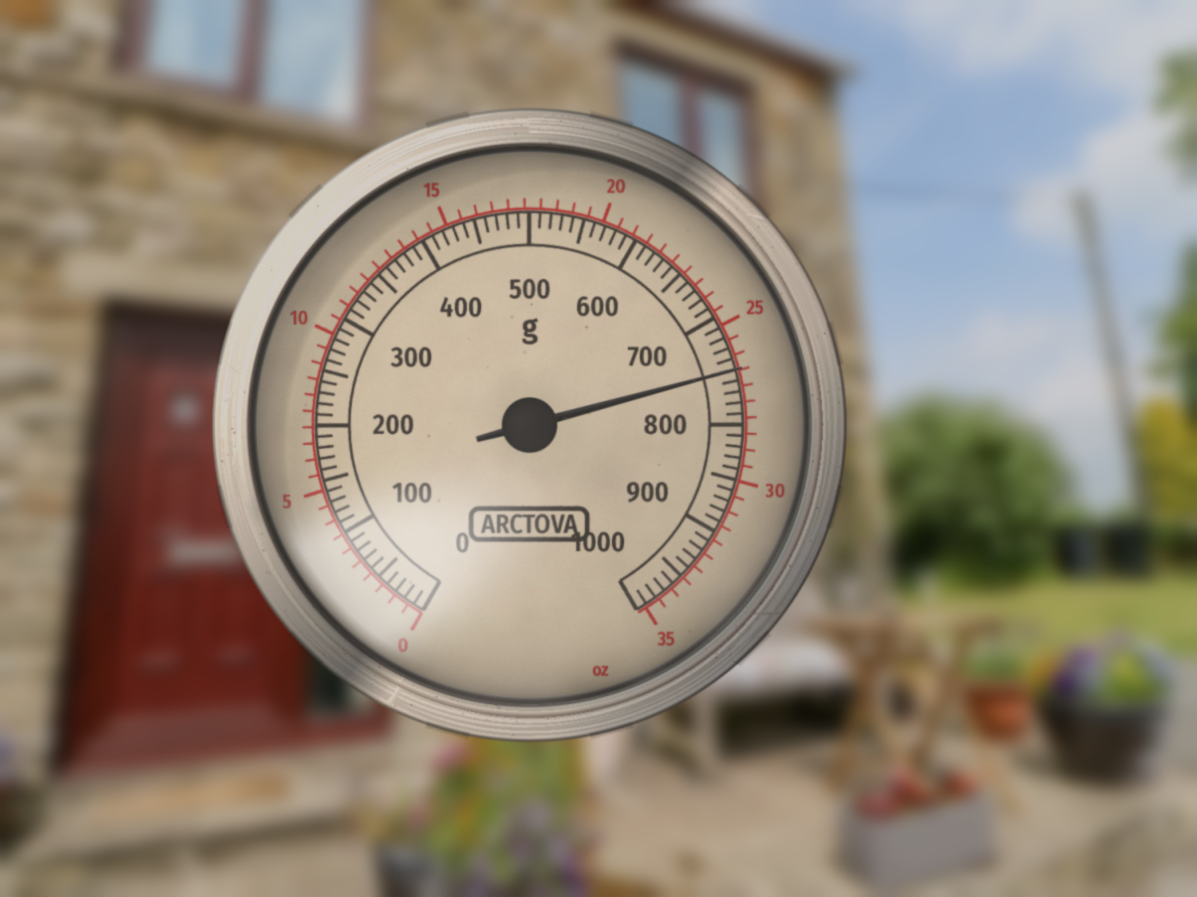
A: 750 g
